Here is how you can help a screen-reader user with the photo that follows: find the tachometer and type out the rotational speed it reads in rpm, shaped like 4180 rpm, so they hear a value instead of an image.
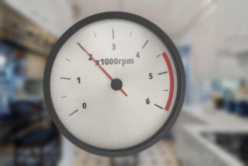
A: 2000 rpm
